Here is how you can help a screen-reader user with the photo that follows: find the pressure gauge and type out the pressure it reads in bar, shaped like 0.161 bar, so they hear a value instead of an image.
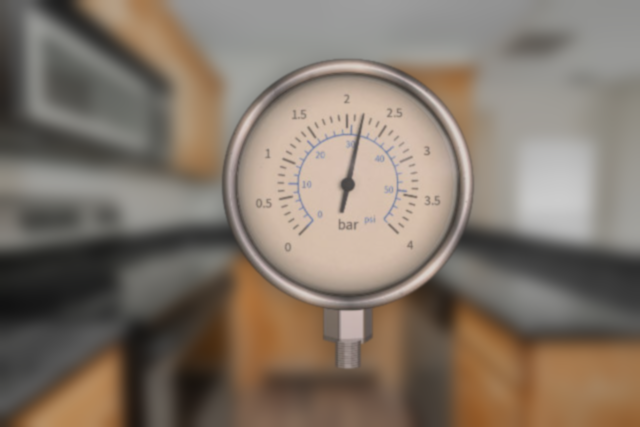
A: 2.2 bar
